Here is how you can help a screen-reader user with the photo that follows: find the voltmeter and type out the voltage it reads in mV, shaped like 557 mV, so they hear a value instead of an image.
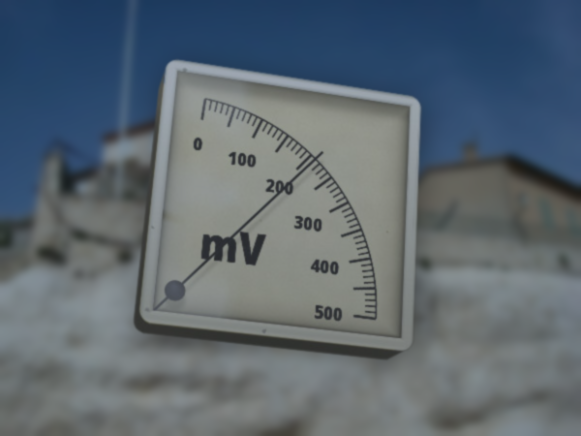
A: 210 mV
